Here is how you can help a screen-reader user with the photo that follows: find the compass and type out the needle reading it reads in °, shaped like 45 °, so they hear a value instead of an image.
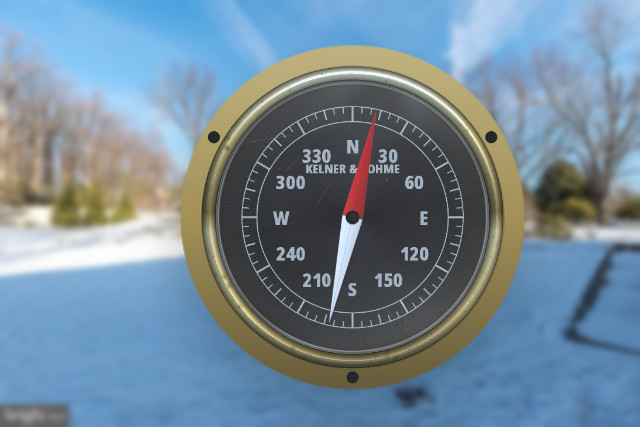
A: 12.5 °
